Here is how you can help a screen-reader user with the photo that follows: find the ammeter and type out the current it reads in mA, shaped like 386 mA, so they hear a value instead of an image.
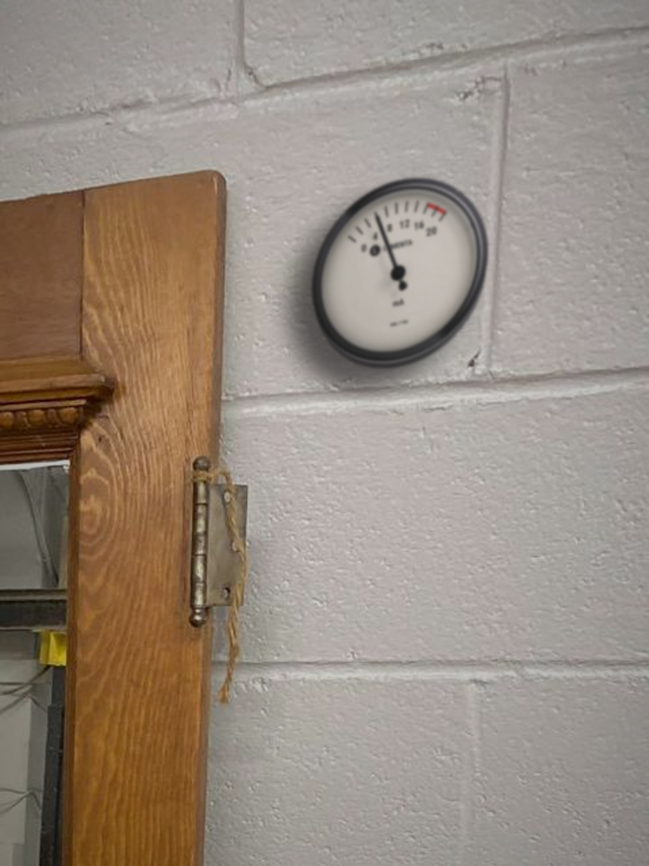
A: 6 mA
